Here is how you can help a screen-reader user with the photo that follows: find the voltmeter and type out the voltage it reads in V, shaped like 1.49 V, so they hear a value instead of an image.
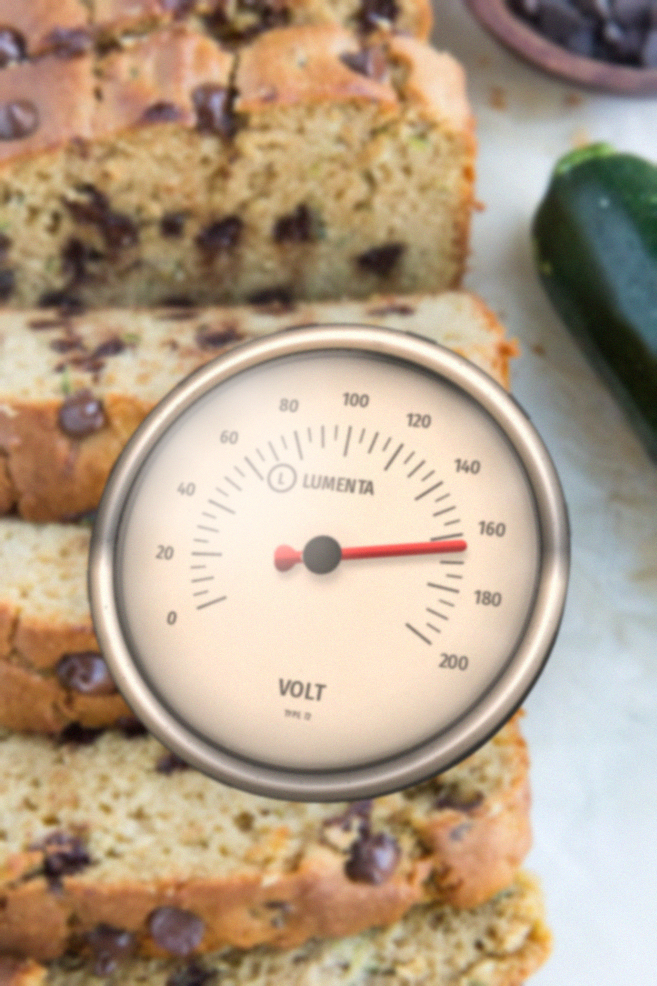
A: 165 V
